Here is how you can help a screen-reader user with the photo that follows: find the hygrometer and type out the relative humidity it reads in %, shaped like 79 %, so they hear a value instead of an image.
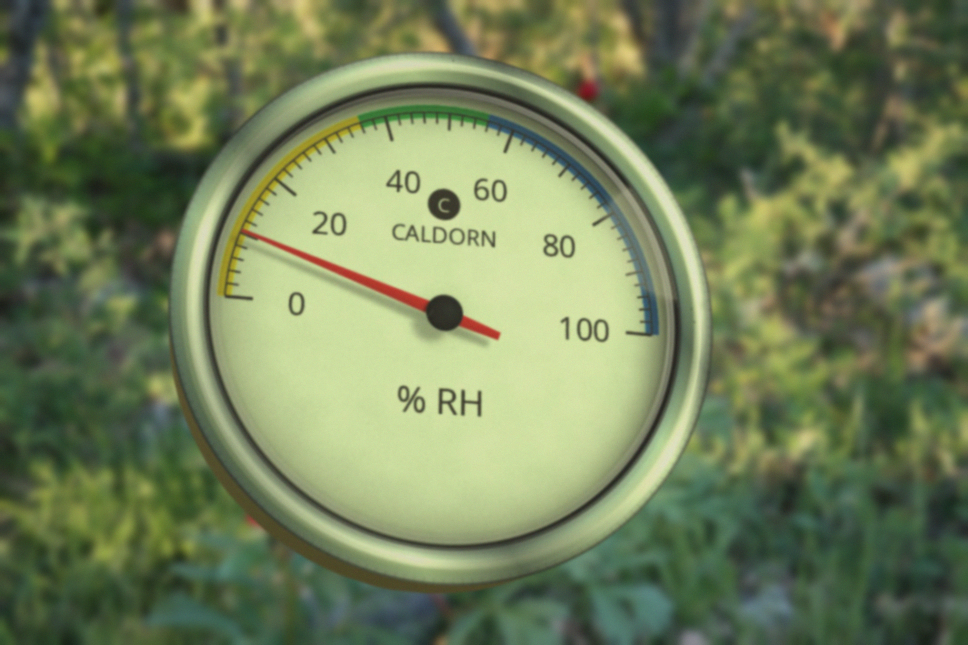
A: 10 %
